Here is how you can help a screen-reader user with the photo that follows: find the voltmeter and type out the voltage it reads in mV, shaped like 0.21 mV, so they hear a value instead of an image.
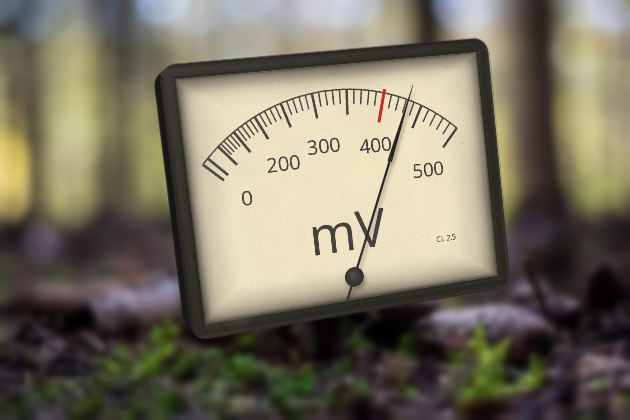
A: 430 mV
